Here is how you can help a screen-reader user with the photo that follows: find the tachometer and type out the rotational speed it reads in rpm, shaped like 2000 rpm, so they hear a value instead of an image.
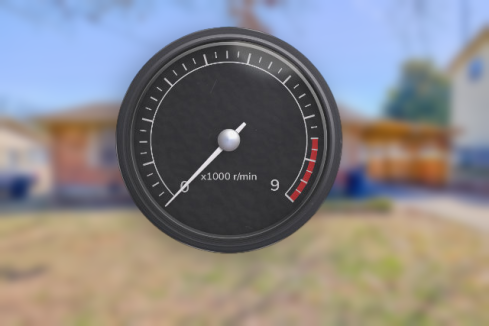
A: 0 rpm
